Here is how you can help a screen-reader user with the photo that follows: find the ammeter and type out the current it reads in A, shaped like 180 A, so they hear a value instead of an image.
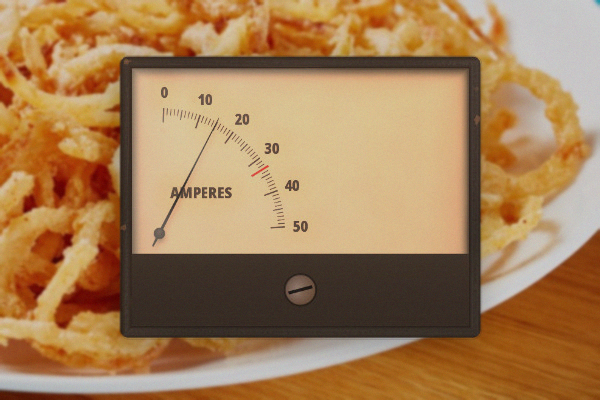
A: 15 A
